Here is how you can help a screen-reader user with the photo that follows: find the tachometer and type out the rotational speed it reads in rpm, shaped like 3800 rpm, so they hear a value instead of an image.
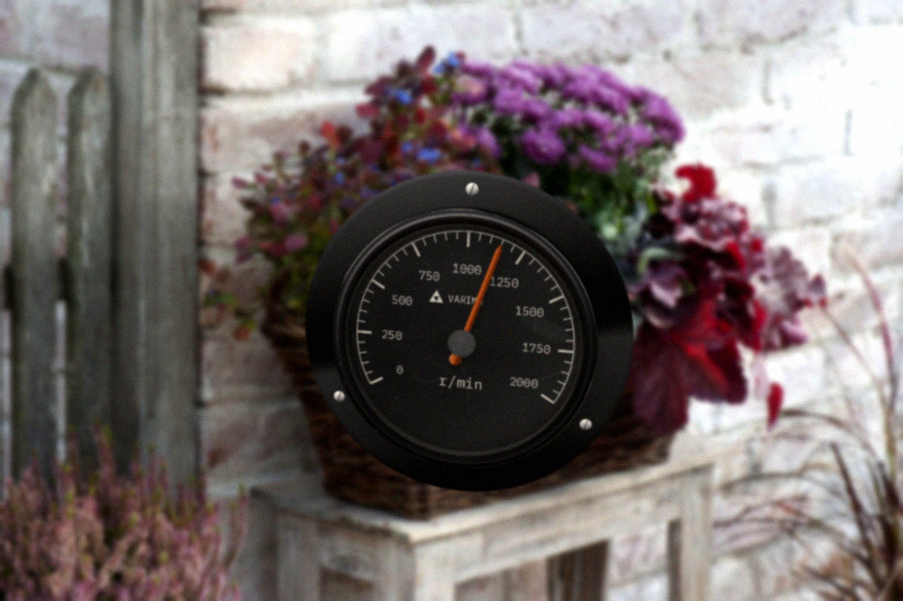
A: 1150 rpm
